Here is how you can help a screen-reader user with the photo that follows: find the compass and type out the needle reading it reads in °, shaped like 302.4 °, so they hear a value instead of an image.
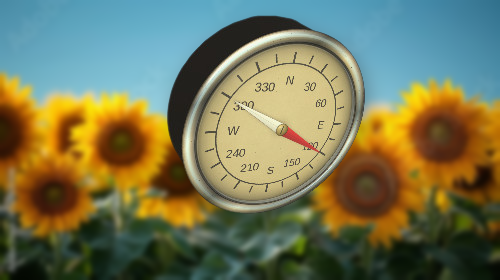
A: 120 °
